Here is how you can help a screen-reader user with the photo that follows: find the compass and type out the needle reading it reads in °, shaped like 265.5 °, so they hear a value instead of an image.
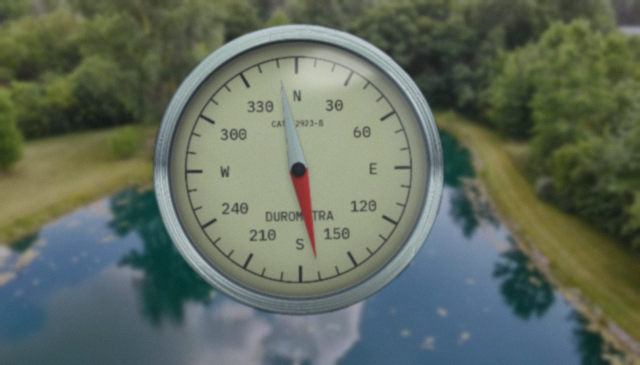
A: 170 °
